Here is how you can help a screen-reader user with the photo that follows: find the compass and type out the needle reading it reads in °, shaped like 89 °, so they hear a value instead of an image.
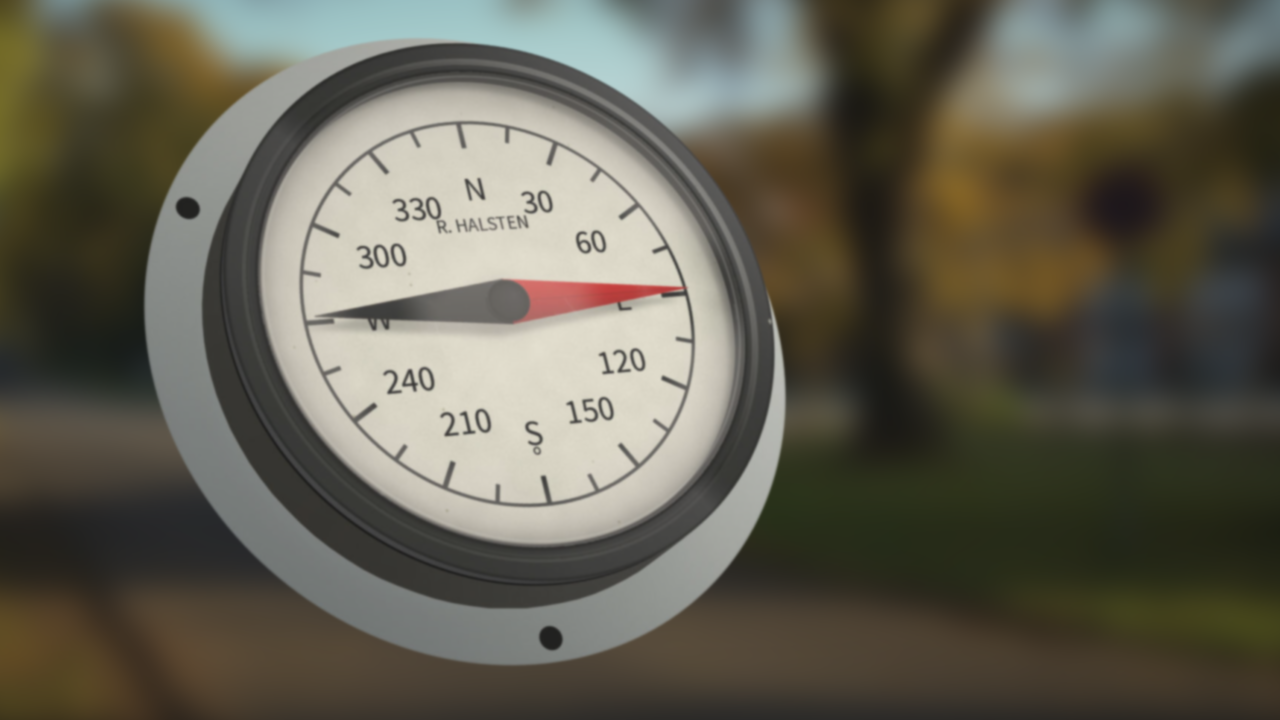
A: 90 °
